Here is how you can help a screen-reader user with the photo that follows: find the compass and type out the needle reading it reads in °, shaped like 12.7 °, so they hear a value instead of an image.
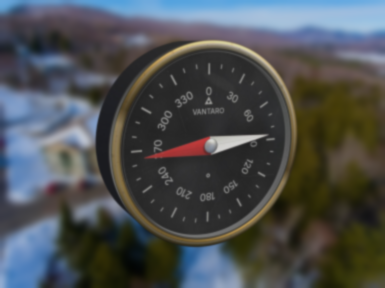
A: 265 °
